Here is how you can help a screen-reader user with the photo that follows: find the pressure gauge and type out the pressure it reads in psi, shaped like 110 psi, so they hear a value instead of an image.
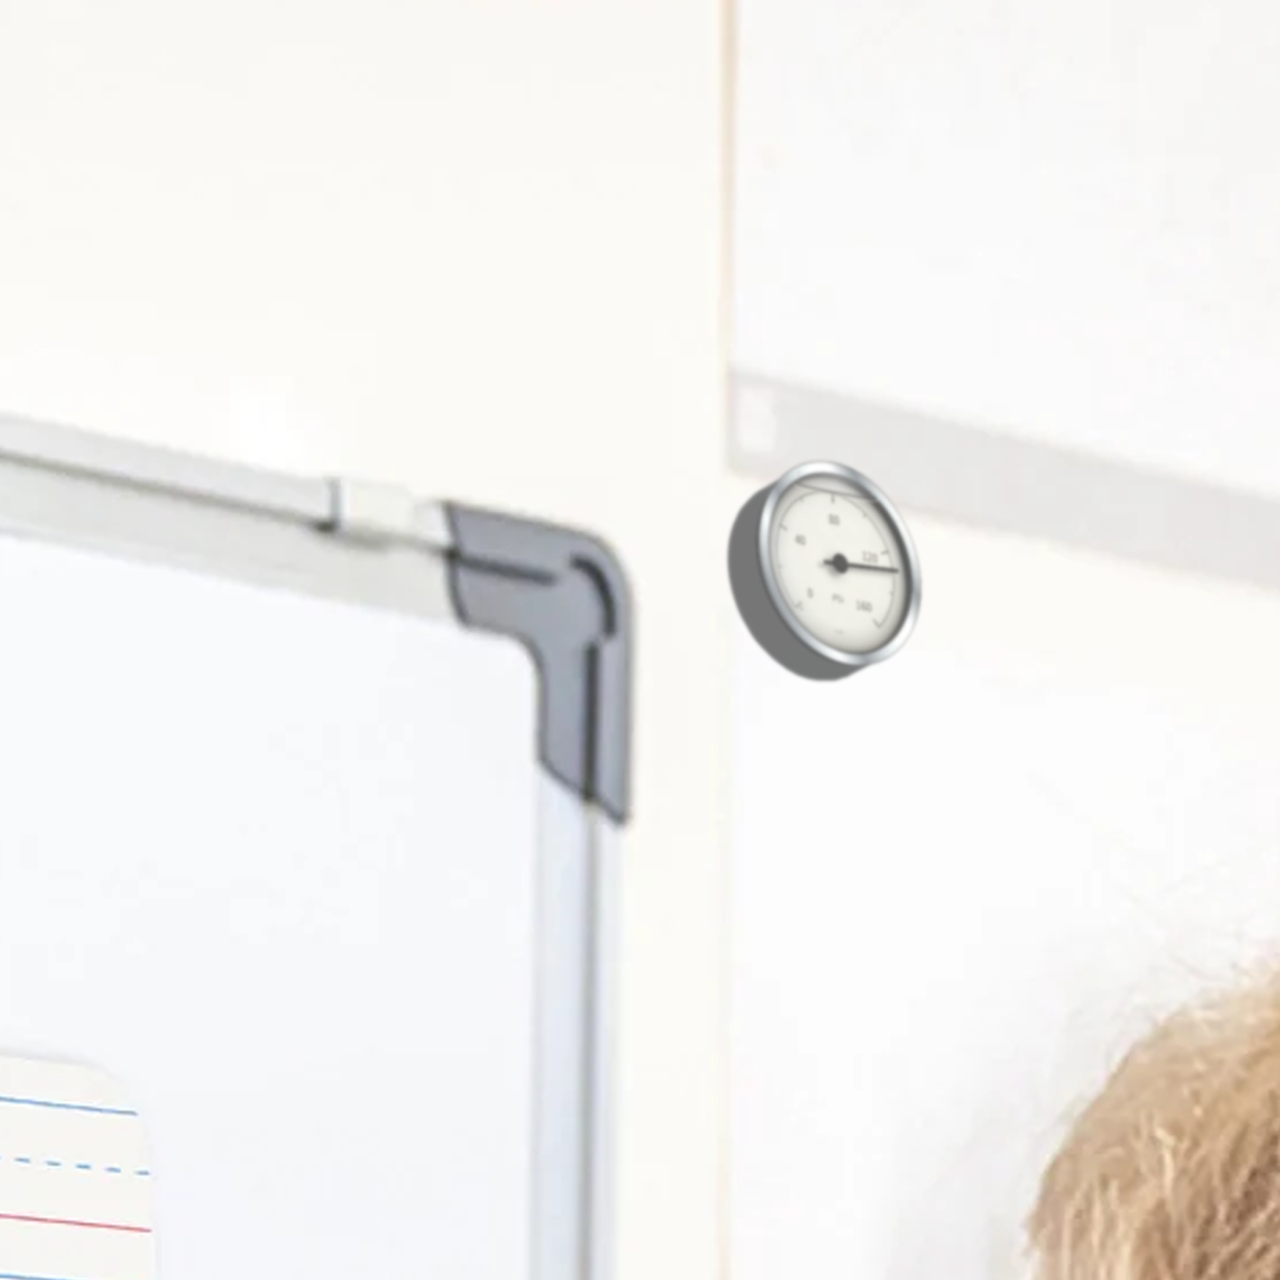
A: 130 psi
